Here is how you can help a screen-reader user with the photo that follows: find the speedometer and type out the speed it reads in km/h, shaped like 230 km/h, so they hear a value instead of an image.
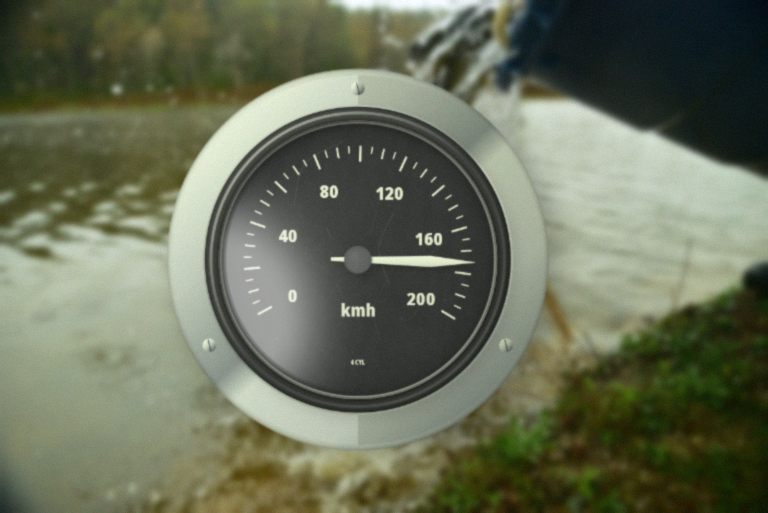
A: 175 km/h
